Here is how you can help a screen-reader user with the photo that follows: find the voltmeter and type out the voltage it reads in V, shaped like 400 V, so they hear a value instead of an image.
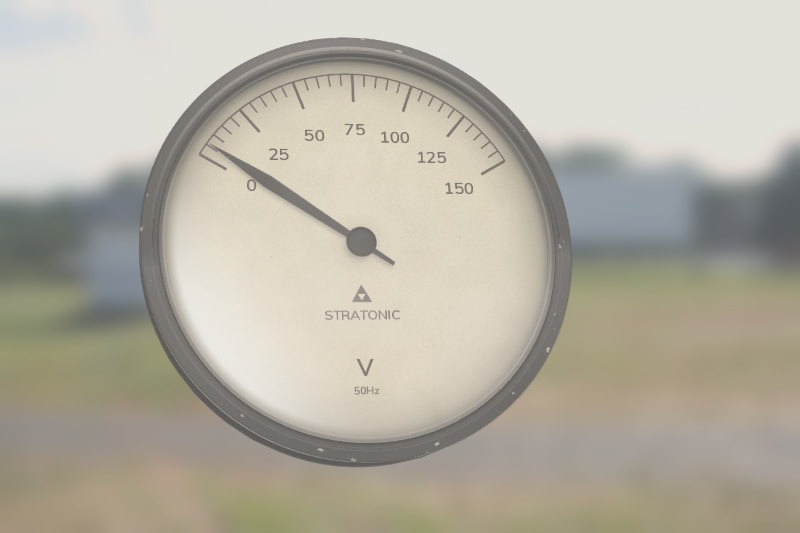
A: 5 V
